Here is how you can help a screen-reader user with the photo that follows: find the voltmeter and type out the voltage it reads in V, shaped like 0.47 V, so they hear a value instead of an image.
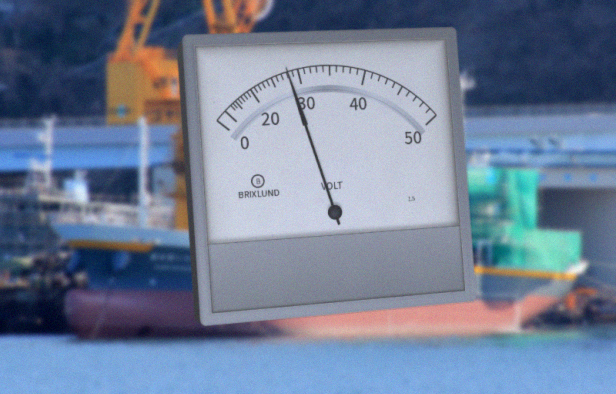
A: 28 V
